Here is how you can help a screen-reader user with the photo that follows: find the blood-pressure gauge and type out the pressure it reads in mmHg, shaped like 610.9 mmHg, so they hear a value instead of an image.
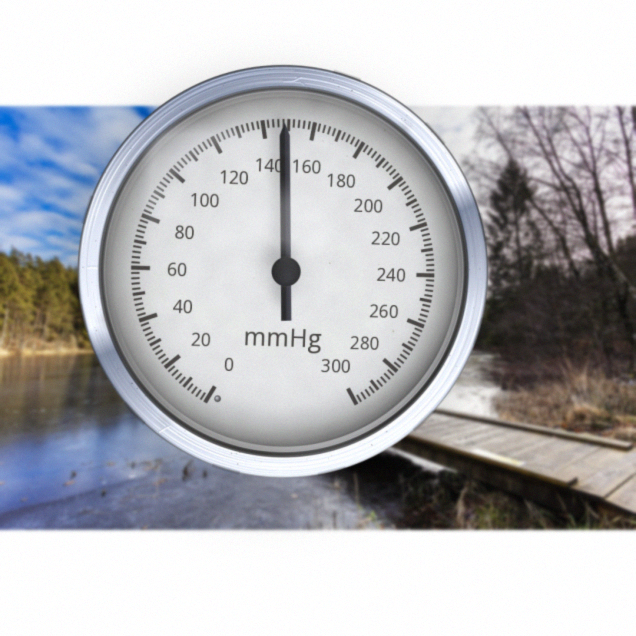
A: 148 mmHg
